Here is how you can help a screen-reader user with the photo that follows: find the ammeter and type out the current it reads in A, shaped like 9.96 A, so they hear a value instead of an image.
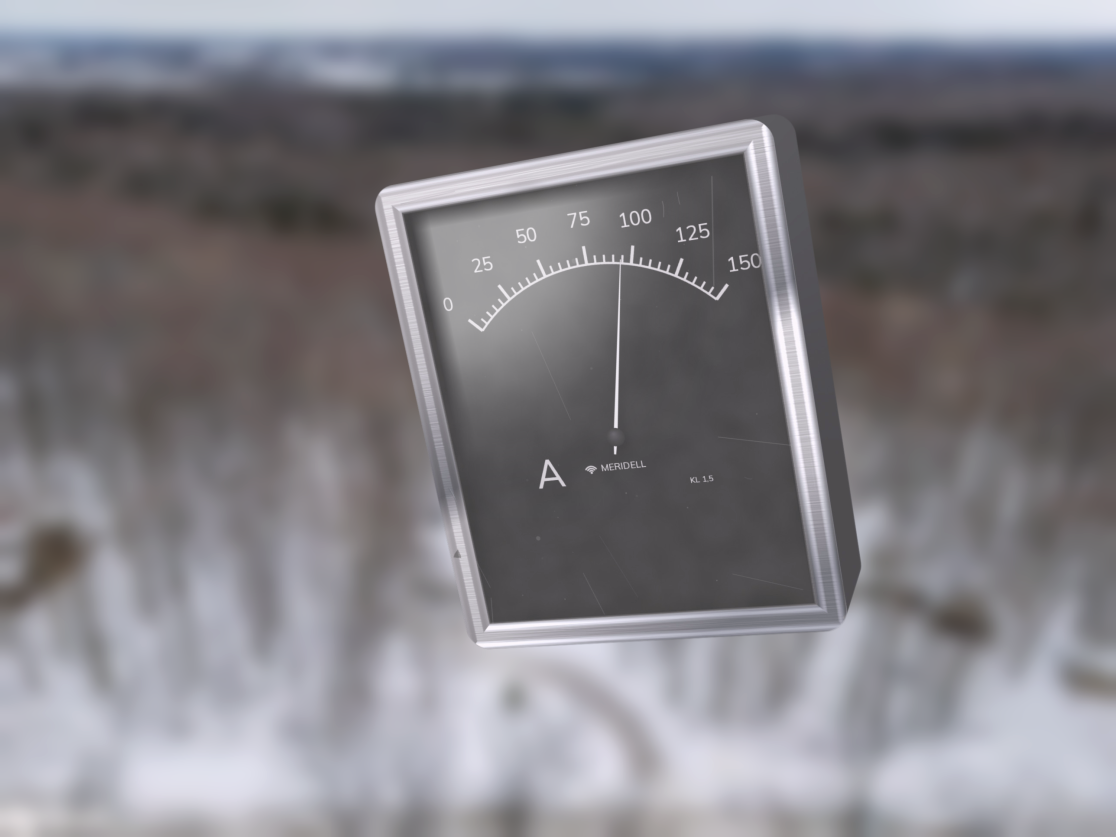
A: 95 A
